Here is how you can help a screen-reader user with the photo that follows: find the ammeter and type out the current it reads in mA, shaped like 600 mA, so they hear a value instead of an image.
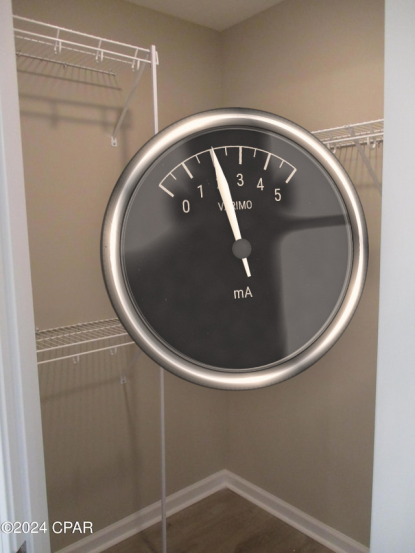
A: 2 mA
